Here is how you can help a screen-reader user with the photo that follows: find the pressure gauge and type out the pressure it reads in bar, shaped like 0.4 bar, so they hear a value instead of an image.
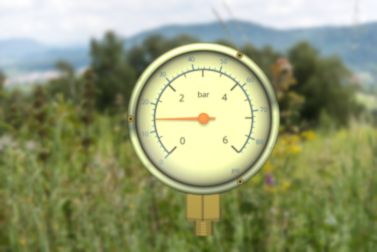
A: 1 bar
